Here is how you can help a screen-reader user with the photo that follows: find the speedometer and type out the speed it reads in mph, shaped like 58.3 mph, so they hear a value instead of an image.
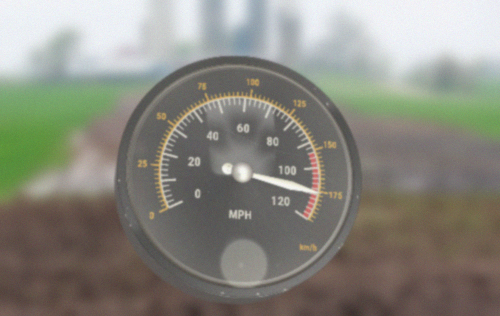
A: 110 mph
